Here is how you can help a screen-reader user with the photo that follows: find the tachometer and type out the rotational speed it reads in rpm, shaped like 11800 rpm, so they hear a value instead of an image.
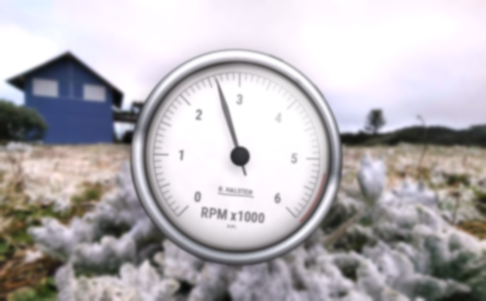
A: 2600 rpm
